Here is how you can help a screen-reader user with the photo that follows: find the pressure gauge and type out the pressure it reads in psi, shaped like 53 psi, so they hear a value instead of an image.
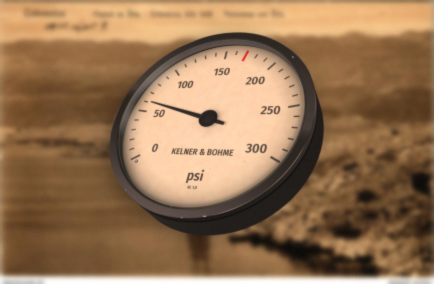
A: 60 psi
